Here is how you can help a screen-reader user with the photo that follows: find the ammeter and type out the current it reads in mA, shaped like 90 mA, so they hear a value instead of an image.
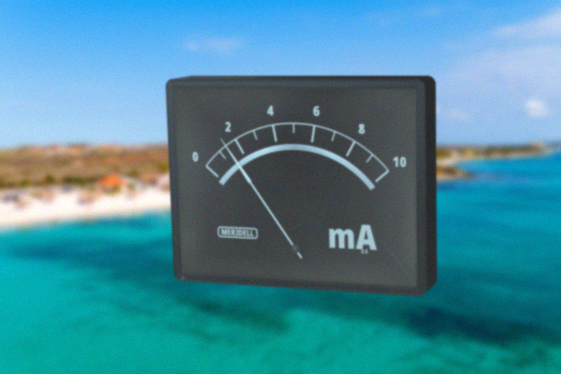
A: 1.5 mA
